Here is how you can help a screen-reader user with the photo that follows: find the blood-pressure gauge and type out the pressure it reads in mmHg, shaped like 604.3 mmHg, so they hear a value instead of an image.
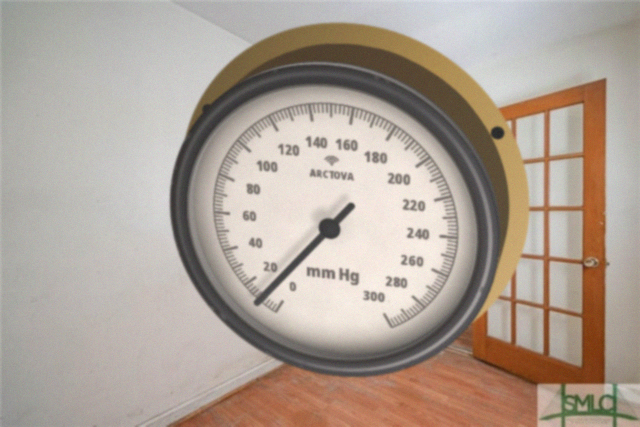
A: 10 mmHg
